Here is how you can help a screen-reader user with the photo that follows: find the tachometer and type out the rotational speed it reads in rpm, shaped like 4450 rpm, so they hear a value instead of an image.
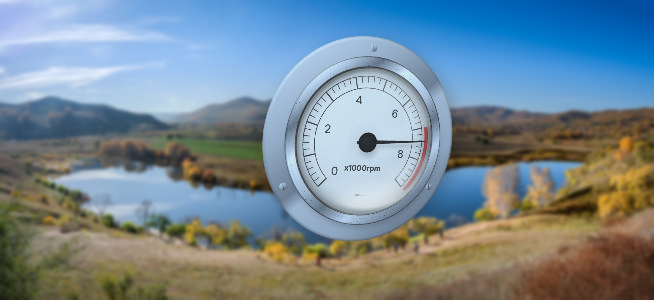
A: 7400 rpm
